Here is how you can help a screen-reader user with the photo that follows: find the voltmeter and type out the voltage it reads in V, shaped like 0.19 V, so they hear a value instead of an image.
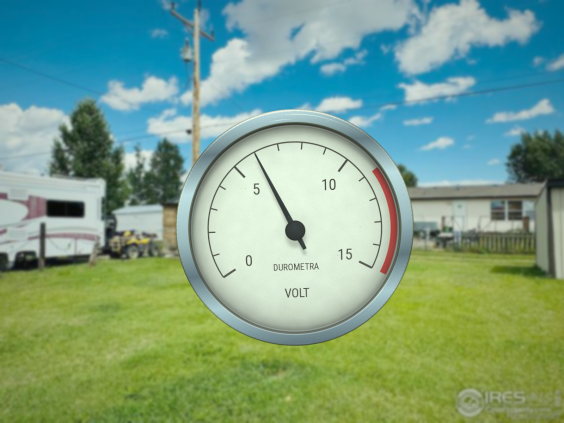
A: 6 V
